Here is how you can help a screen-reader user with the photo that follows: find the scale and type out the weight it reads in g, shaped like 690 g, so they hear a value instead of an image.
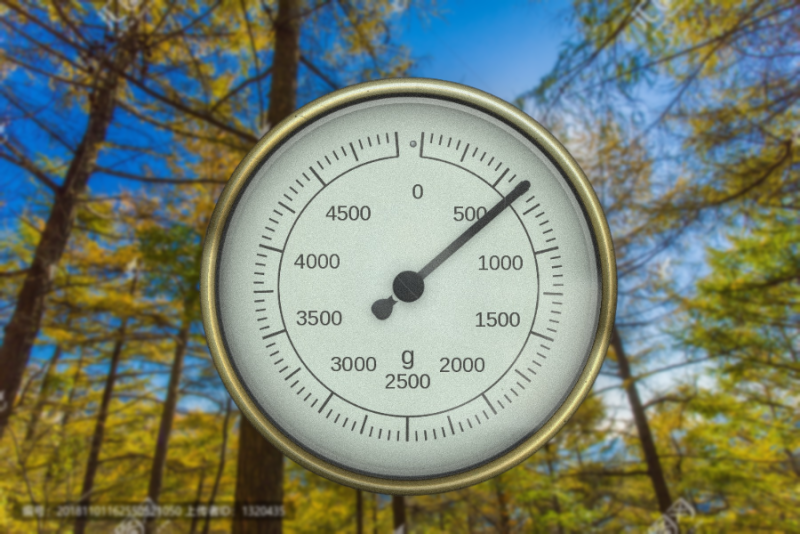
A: 625 g
